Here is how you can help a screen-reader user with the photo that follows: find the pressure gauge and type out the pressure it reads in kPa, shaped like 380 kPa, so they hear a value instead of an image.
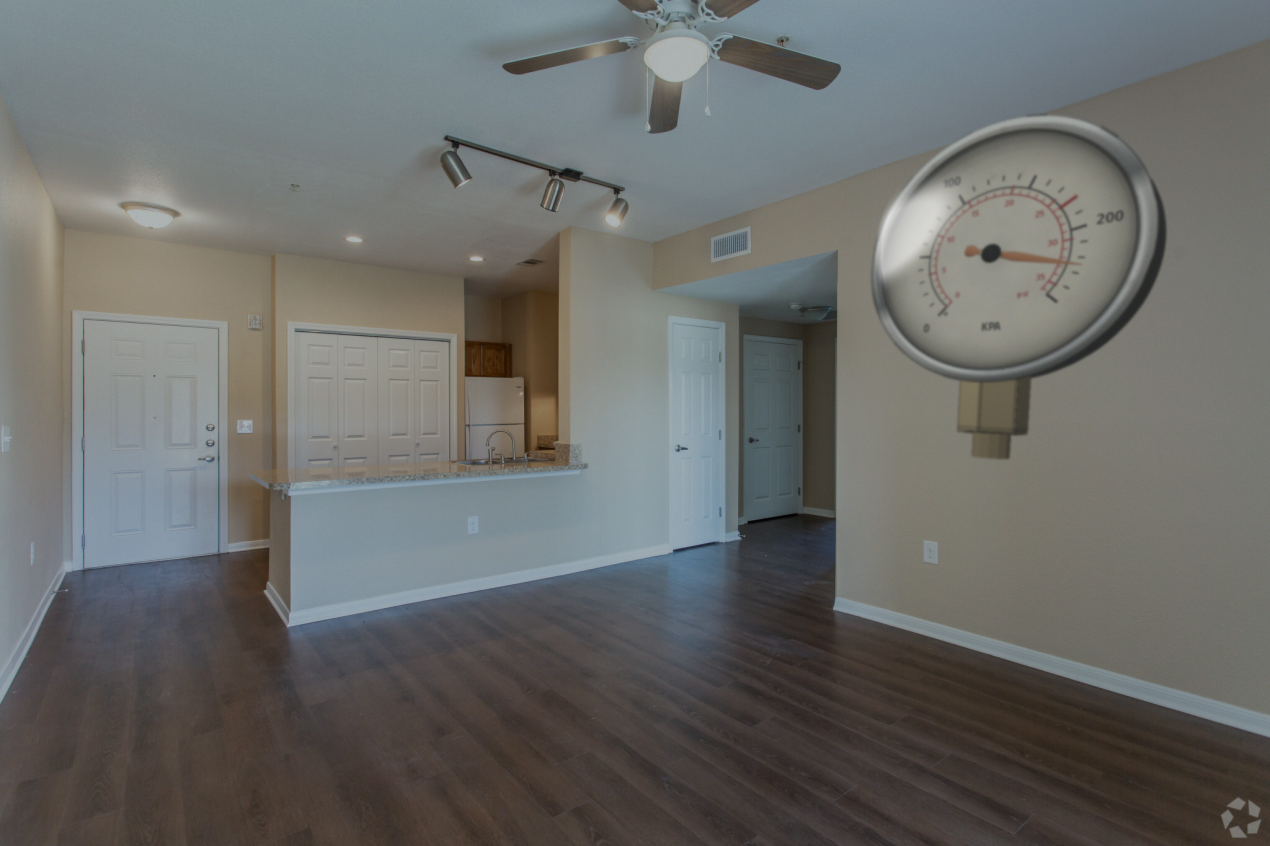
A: 225 kPa
